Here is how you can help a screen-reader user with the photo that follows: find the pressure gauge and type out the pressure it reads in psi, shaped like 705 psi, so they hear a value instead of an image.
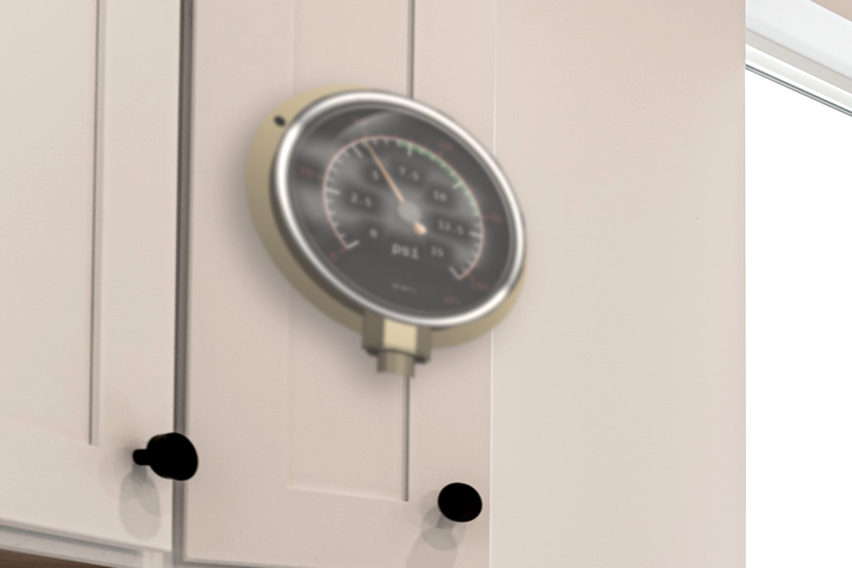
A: 5.5 psi
